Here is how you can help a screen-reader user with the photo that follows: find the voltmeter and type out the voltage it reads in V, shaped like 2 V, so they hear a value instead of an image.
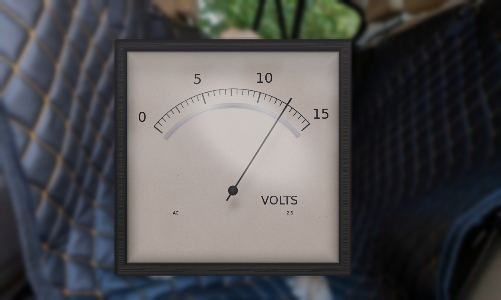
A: 12.5 V
